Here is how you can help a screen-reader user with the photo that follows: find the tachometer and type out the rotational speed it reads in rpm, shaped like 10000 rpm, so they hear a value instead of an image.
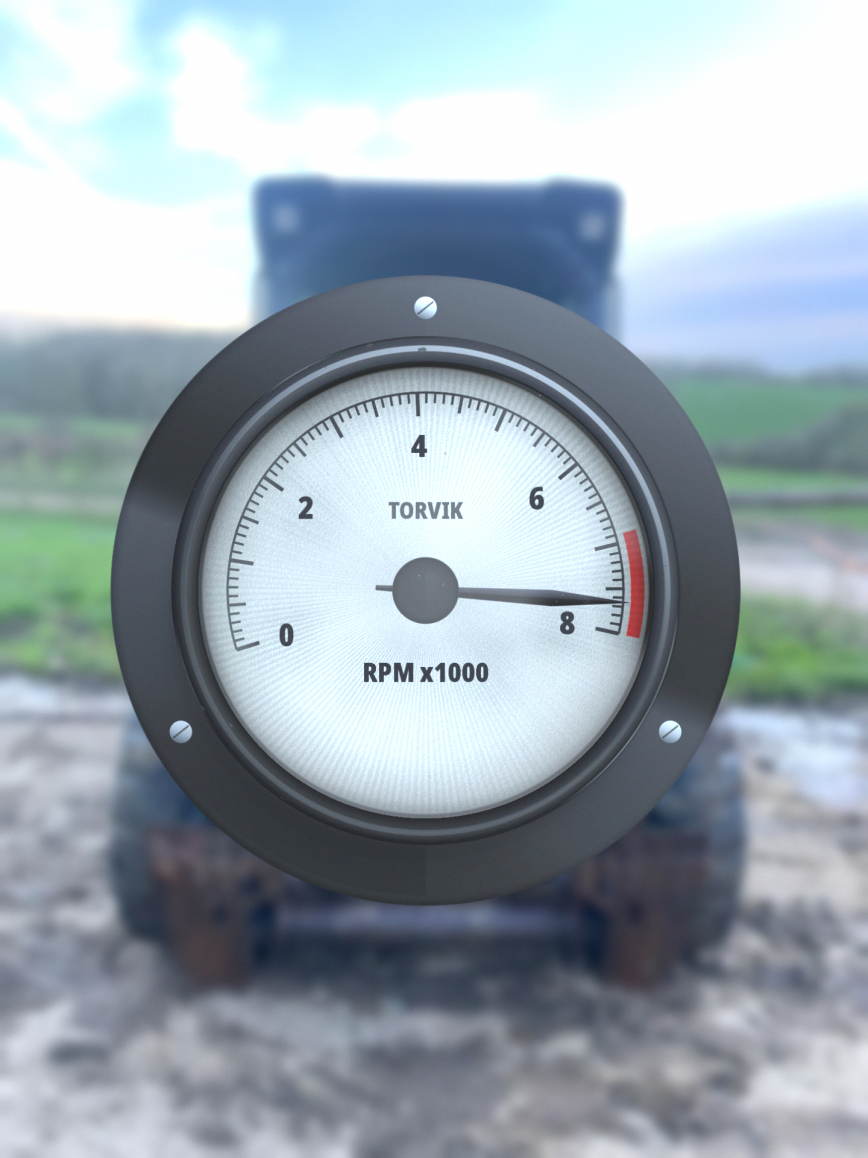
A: 7650 rpm
